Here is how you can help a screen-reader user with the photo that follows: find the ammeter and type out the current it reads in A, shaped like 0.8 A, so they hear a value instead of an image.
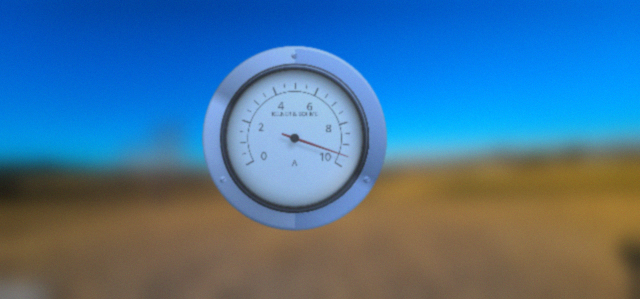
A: 9.5 A
